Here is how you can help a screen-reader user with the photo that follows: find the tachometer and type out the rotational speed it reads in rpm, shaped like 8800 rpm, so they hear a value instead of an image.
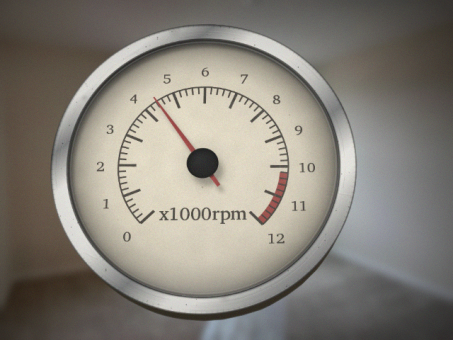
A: 4400 rpm
